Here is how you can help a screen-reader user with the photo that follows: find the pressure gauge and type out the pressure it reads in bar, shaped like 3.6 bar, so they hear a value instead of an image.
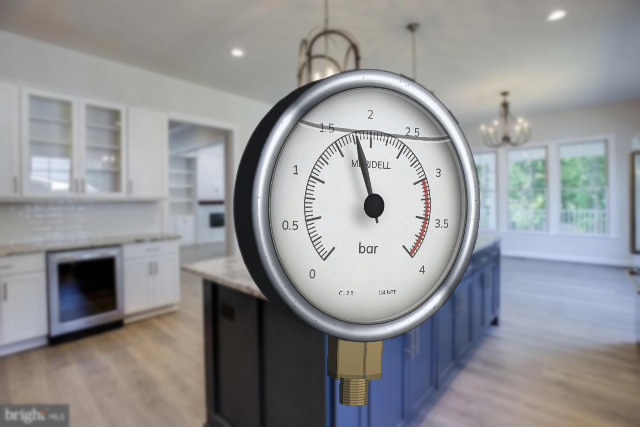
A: 1.75 bar
